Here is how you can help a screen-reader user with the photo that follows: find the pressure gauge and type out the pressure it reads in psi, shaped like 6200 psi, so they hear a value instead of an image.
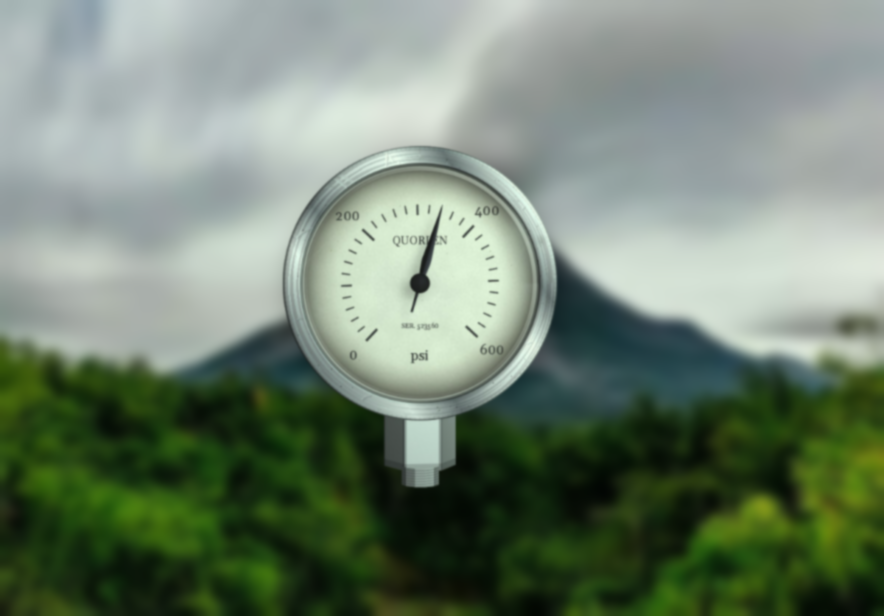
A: 340 psi
